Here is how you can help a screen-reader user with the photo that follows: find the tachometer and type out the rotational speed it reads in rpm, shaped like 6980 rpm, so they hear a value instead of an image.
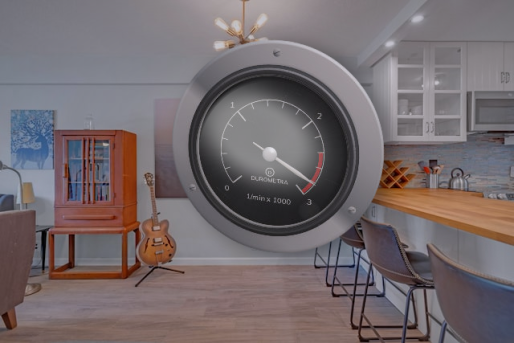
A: 2800 rpm
